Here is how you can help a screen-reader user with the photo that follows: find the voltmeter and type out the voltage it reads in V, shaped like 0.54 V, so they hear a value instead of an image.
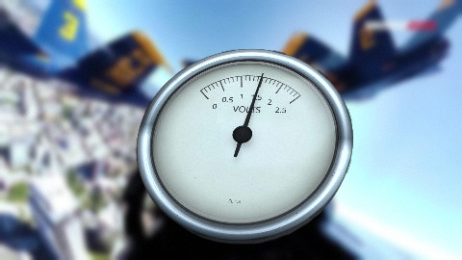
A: 1.5 V
